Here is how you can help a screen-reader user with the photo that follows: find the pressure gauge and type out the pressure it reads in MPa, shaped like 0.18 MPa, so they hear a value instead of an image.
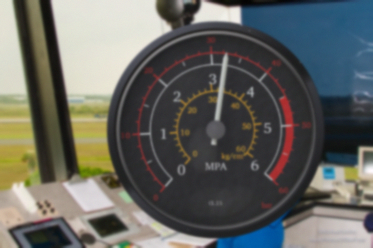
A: 3.25 MPa
